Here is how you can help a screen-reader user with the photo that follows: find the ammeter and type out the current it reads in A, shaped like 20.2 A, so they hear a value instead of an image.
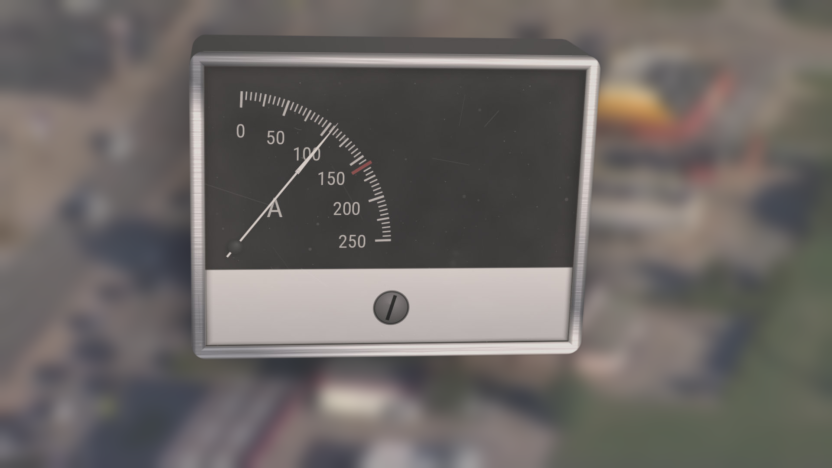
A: 105 A
